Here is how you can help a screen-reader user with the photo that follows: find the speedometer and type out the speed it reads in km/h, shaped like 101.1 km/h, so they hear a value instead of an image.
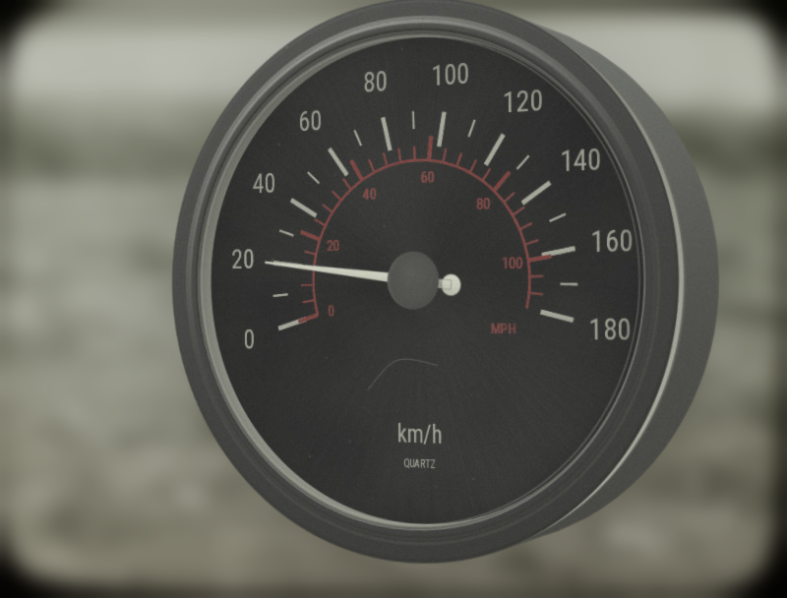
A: 20 km/h
